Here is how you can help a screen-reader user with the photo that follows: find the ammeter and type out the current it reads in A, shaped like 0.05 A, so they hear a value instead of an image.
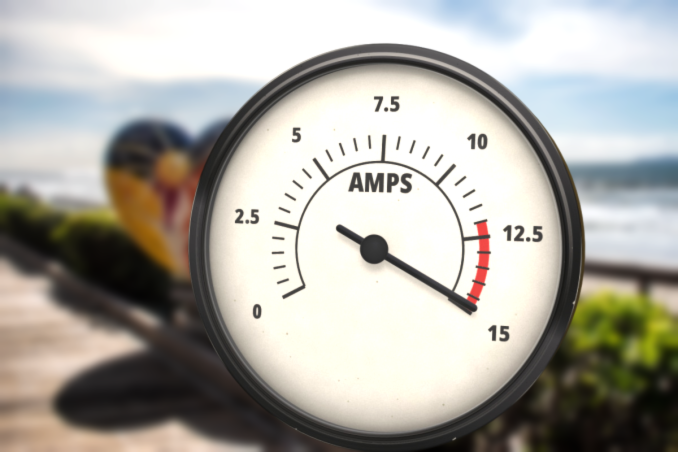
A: 14.75 A
